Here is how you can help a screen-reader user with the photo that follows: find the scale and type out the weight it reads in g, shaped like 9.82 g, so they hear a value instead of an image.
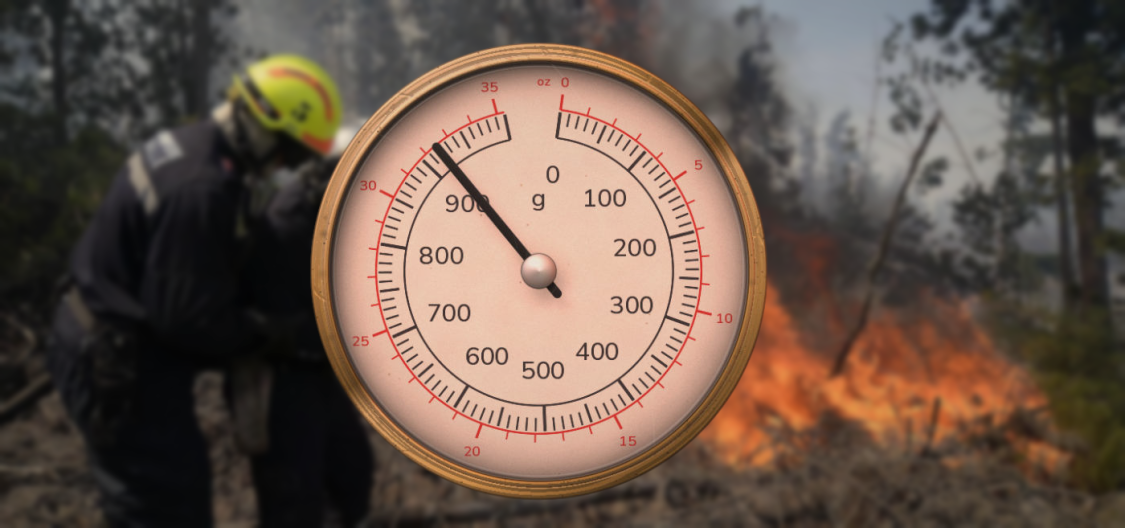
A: 920 g
